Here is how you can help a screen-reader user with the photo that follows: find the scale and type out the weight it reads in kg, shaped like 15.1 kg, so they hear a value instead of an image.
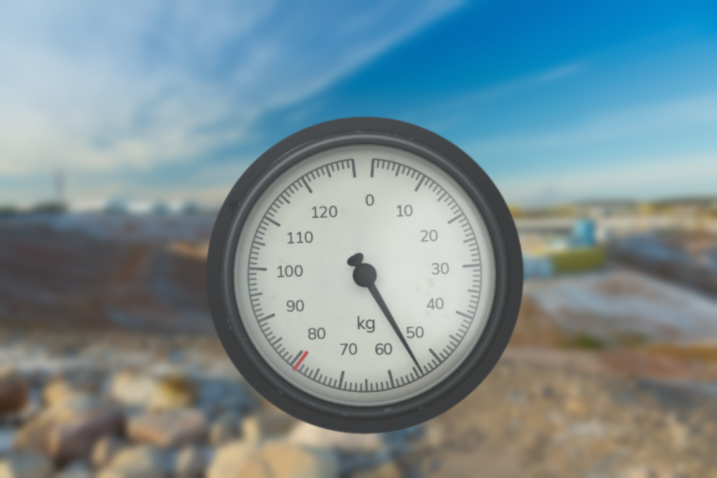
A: 54 kg
